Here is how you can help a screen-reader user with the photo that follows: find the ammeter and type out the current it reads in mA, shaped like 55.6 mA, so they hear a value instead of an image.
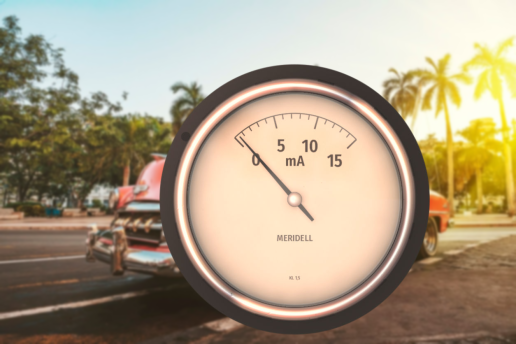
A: 0.5 mA
